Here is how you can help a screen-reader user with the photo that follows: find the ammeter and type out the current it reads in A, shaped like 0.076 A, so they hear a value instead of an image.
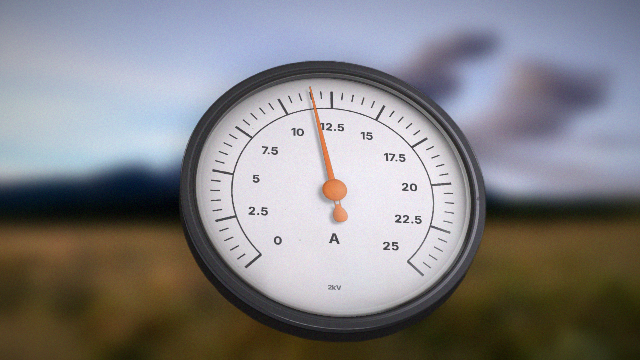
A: 11.5 A
